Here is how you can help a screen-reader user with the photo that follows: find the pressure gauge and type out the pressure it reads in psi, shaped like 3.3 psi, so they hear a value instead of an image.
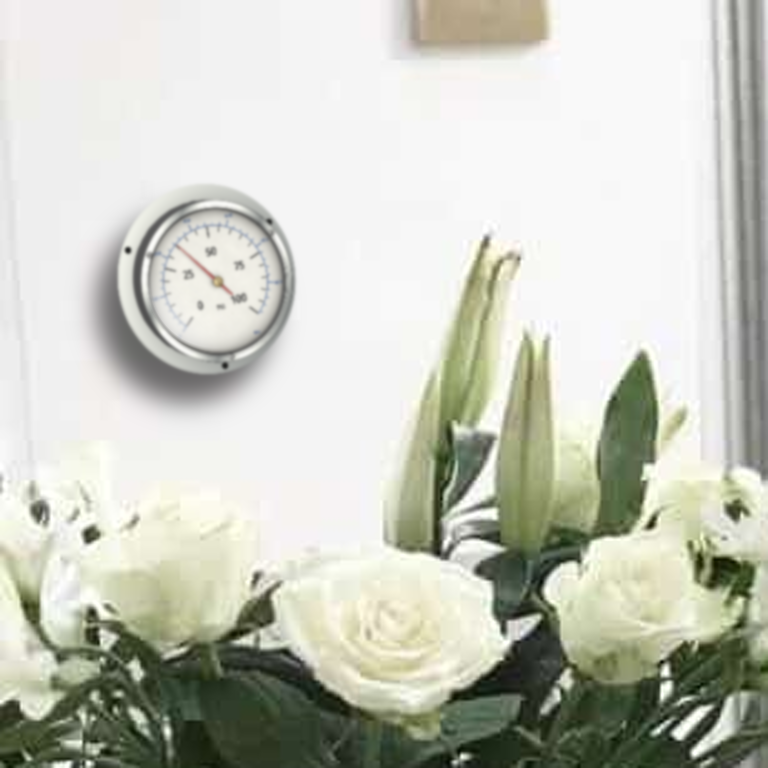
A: 35 psi
